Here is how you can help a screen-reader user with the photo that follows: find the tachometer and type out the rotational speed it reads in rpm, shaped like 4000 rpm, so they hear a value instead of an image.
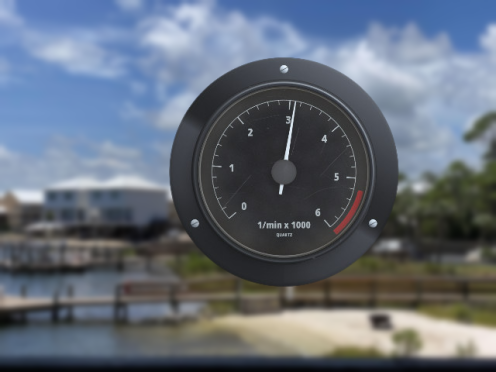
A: 3100 rpm
